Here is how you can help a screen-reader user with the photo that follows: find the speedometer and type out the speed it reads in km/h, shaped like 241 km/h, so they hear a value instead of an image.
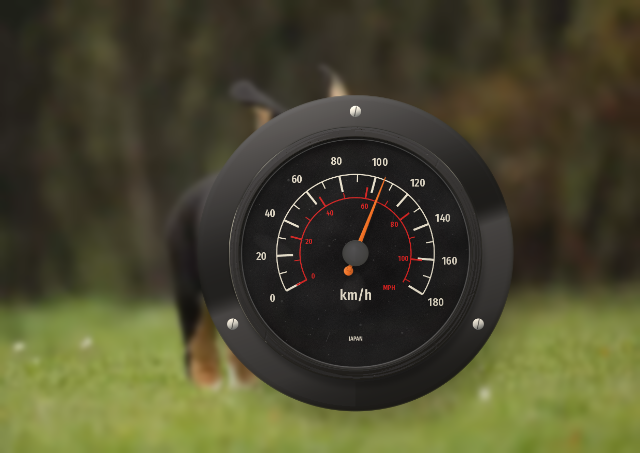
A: 105 km/h
